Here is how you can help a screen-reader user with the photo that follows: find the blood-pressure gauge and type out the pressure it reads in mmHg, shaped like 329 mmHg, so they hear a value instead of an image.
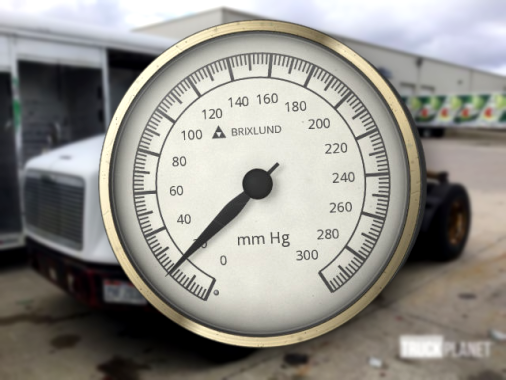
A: 20 mmHg
